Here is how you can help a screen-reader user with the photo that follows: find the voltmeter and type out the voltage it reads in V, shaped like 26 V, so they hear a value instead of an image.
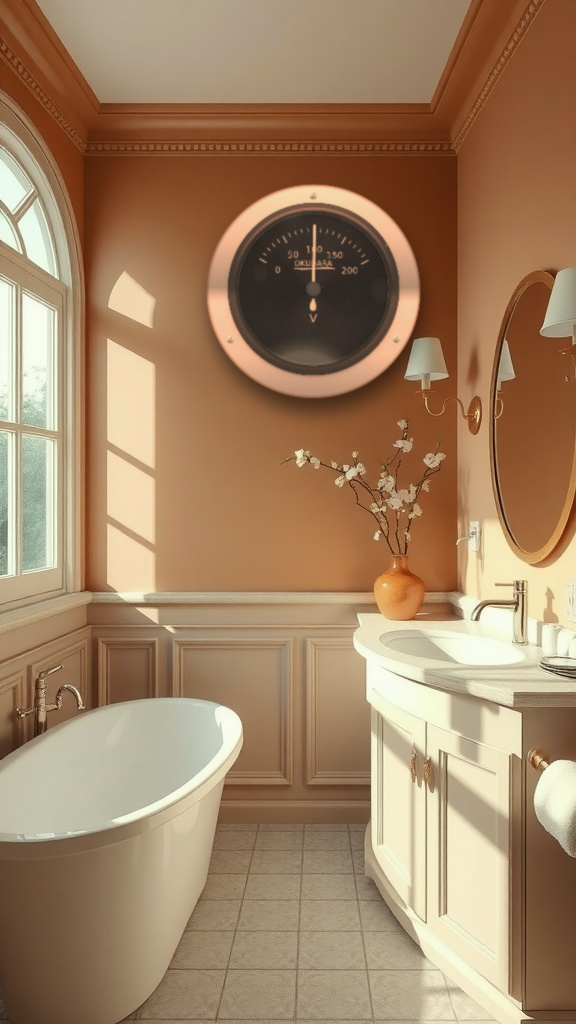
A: 100 V
